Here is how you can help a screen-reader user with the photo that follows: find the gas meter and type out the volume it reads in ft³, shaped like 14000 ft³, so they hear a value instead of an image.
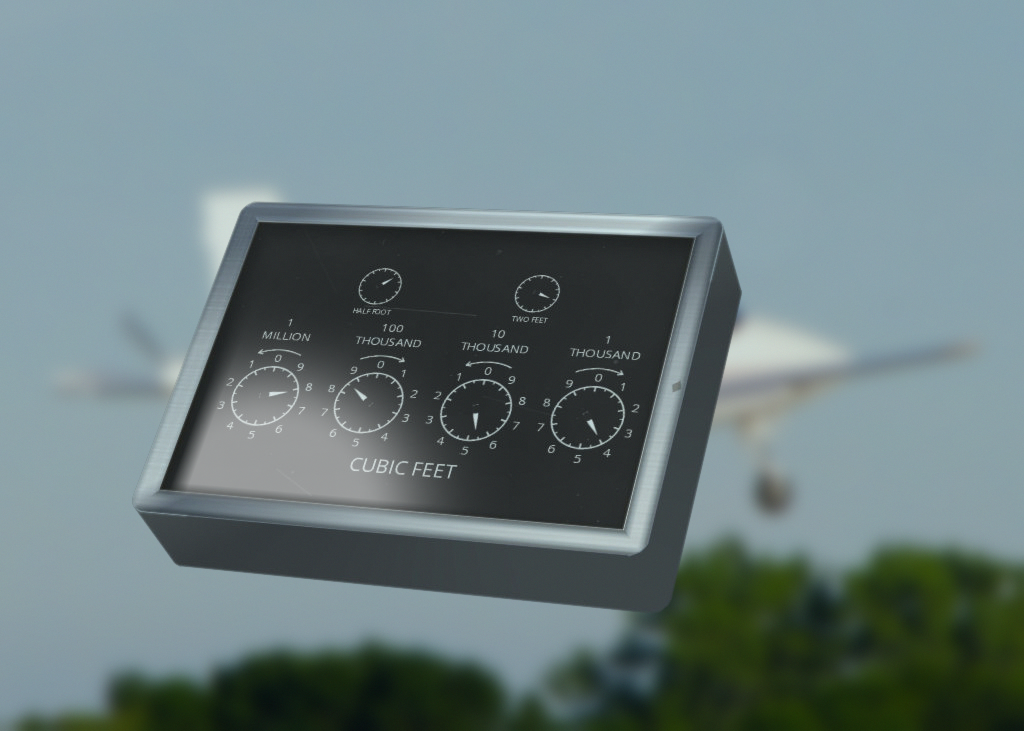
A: 785400 ft³
